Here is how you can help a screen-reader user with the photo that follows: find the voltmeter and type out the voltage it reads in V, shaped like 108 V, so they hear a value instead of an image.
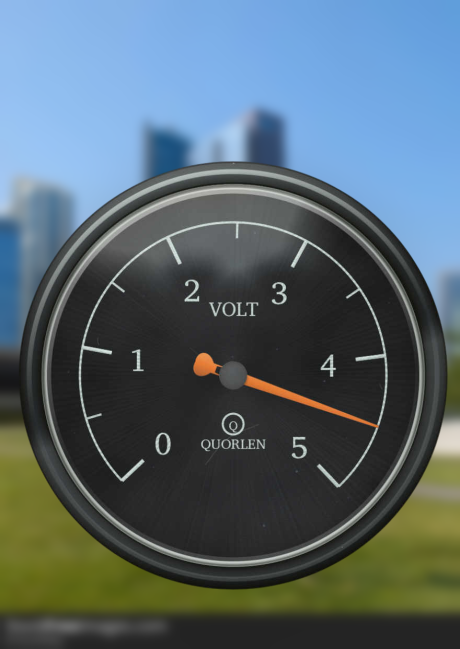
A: 4.5 V
